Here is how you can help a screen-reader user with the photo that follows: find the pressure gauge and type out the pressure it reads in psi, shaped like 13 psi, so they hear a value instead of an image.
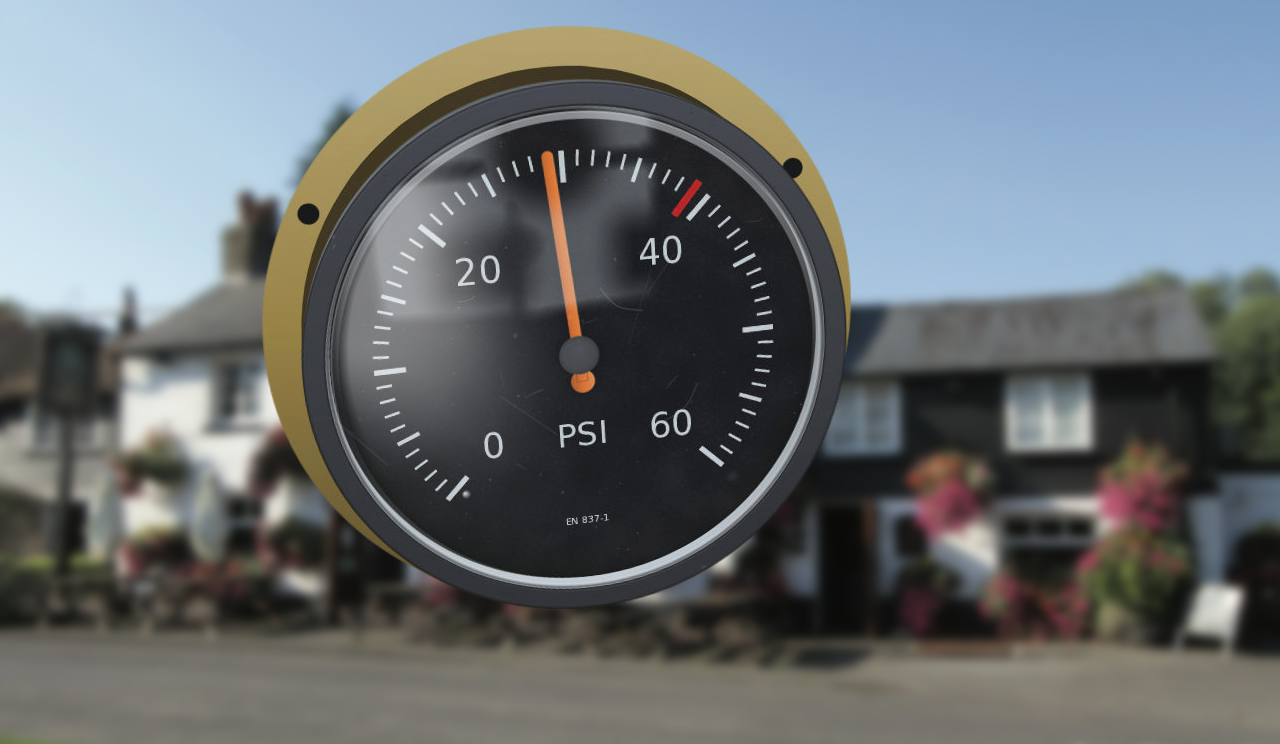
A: 29 psi
